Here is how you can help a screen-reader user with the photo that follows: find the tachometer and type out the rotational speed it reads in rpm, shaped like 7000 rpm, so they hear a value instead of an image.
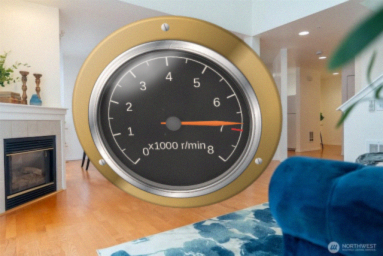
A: 6750 rpm
